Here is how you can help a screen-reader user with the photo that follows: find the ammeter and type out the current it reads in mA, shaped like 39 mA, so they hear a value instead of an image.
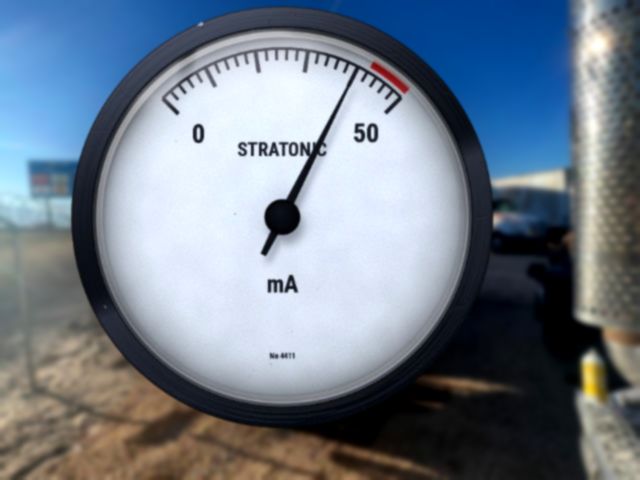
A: 40 mA
